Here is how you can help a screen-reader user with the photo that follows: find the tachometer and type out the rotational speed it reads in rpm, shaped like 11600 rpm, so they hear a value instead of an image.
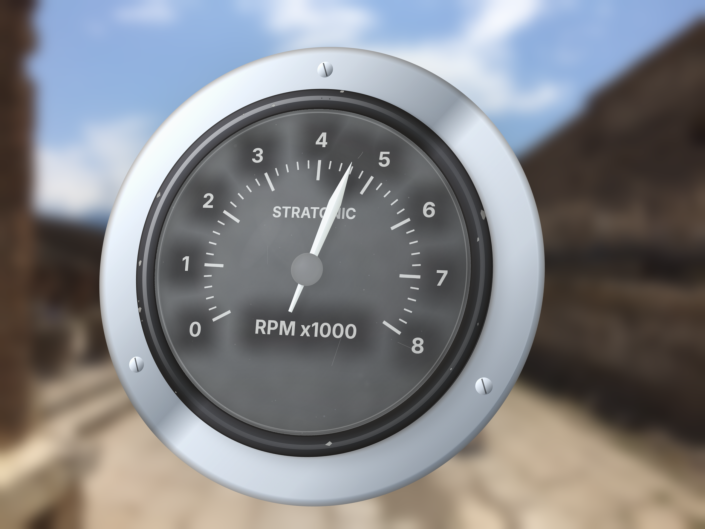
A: 4600 rpm
